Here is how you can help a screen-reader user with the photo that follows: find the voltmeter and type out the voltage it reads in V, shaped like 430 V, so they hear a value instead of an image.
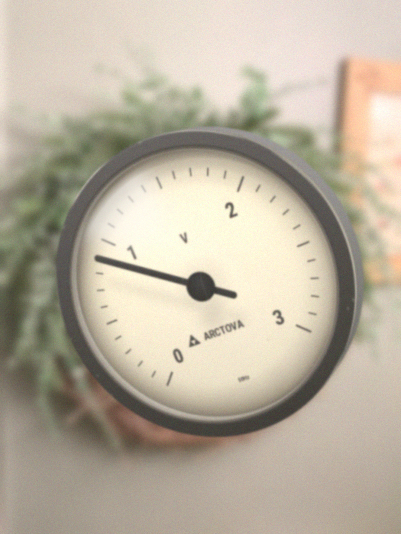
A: 0.9 V
